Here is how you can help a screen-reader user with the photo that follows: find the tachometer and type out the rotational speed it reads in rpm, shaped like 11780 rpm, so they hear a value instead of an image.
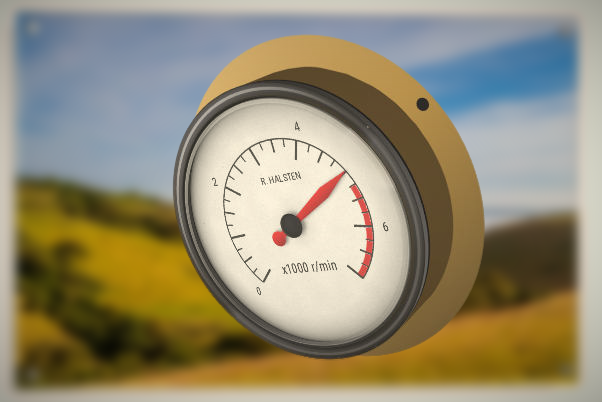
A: 5000 rpm
